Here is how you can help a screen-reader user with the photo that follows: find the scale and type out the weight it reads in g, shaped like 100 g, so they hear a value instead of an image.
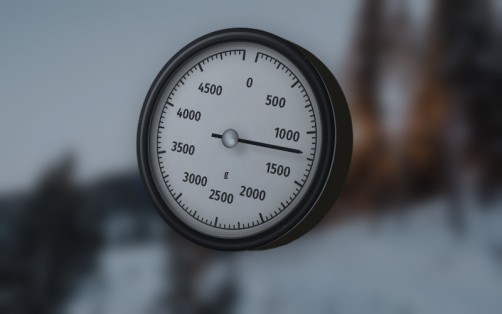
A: 1200 g
